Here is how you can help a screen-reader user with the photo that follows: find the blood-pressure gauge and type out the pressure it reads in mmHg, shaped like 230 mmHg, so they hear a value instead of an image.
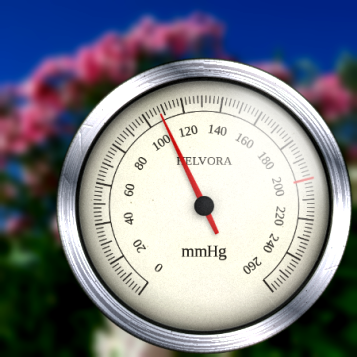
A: 108 mmHg
